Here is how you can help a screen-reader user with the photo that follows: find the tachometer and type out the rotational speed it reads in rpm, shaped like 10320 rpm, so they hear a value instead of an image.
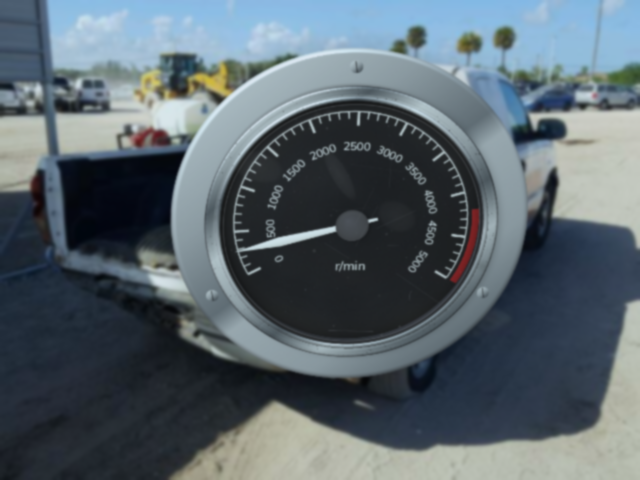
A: 300 rpm
